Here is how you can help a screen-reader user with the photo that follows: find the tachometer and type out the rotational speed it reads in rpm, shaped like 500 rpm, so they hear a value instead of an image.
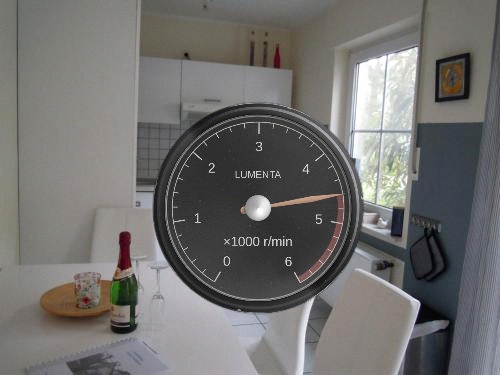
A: 4600 rpm
